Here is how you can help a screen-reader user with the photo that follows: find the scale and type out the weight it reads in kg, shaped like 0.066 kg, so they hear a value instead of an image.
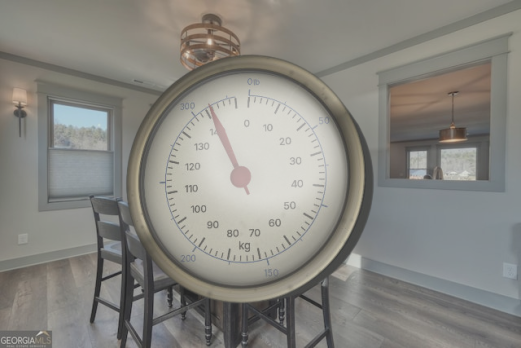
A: 142 kg
